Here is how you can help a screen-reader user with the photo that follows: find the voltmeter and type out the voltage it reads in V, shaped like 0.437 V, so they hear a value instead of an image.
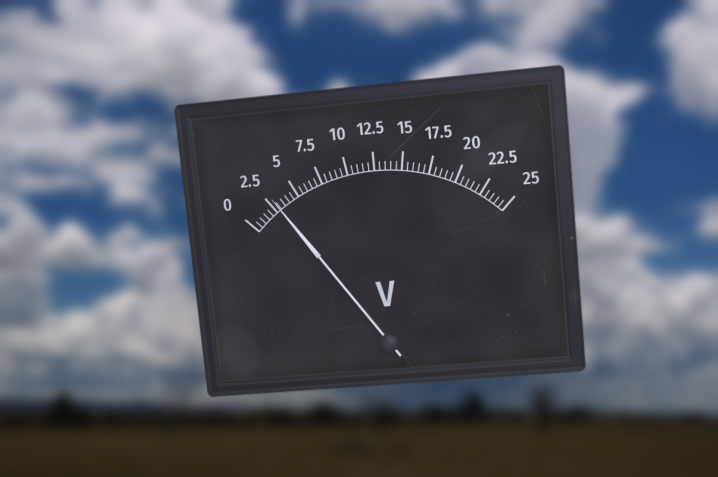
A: 3 V
